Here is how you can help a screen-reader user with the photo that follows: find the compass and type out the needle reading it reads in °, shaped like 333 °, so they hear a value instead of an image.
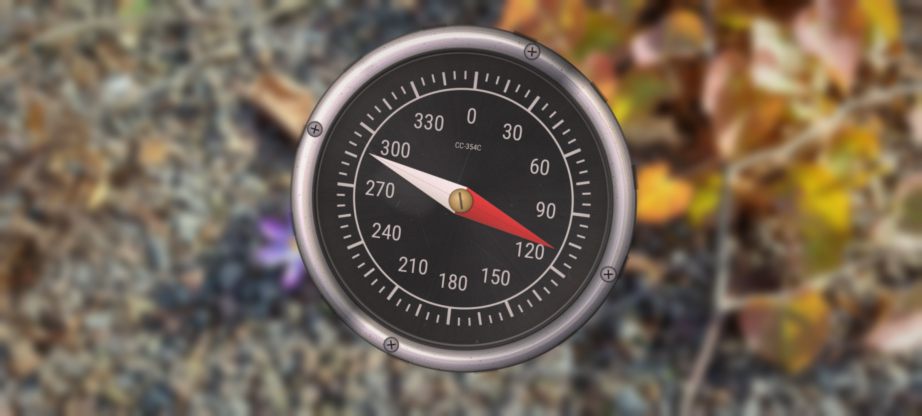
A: 110 °
